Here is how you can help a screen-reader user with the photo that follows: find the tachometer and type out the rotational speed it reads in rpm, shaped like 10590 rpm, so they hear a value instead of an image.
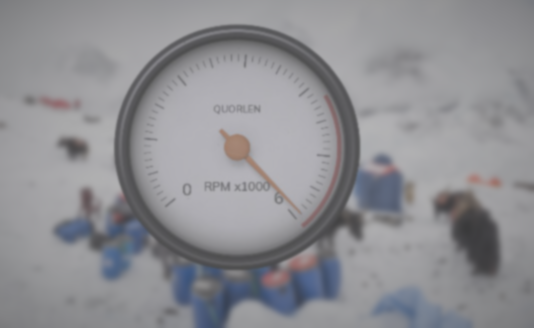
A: 5900 rpm
